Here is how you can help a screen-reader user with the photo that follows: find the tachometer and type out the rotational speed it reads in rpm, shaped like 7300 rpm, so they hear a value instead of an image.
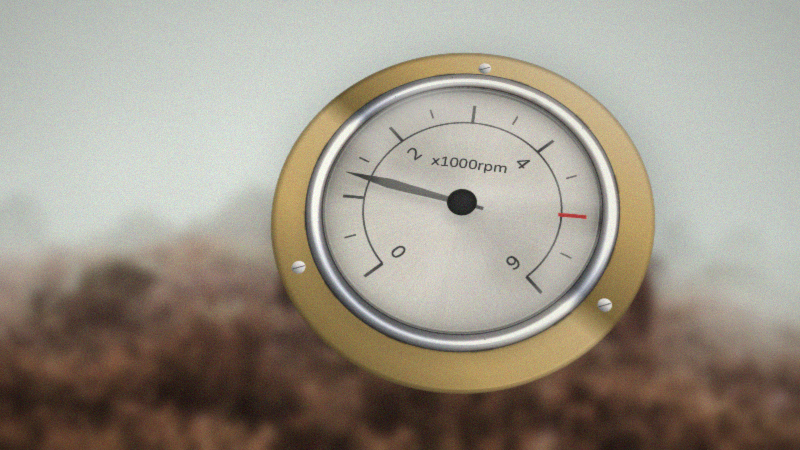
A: 1250 rpm
